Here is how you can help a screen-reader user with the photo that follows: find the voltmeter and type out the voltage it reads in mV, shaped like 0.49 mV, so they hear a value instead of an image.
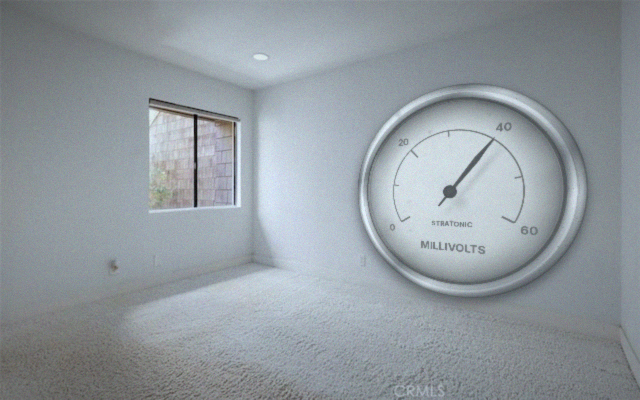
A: 40 mV
